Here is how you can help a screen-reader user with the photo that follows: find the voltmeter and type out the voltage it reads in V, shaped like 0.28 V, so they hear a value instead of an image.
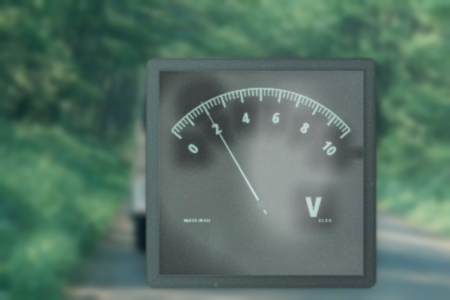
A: 2 V
